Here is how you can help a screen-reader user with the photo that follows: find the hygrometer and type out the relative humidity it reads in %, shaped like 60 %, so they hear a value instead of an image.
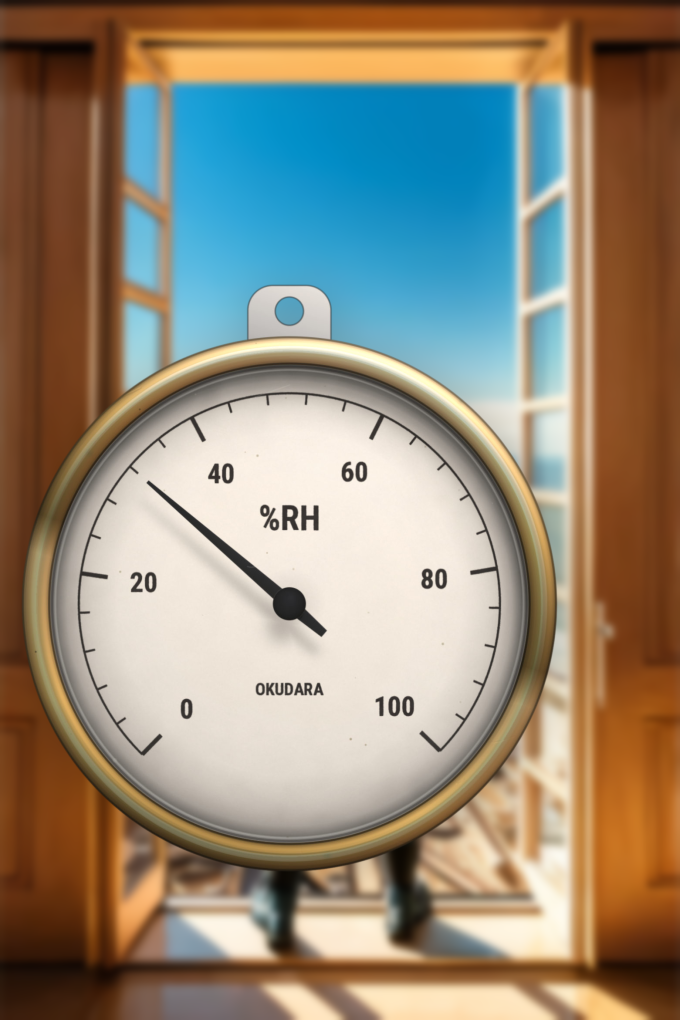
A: 32 %
